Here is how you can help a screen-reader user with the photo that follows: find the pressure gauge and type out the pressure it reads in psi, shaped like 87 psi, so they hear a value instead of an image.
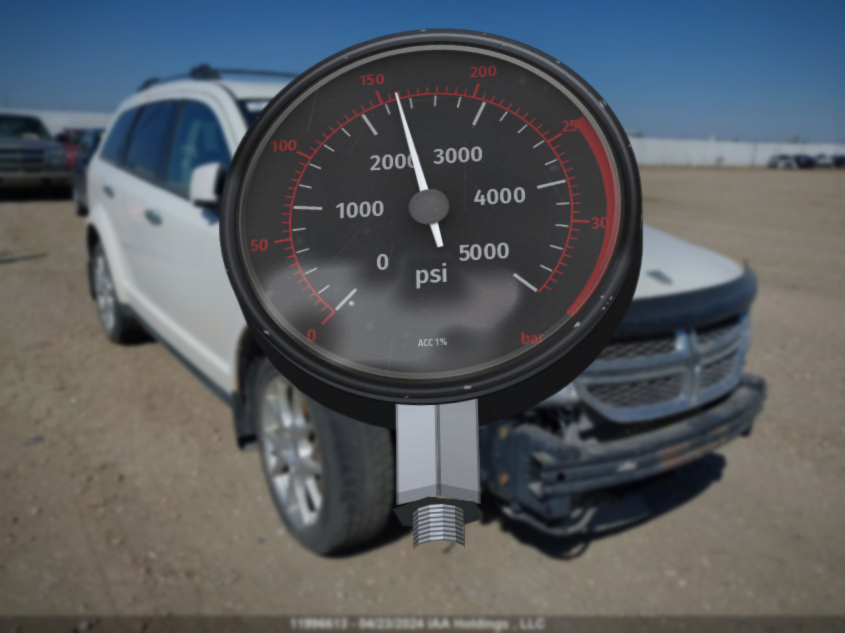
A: 2300 psi
